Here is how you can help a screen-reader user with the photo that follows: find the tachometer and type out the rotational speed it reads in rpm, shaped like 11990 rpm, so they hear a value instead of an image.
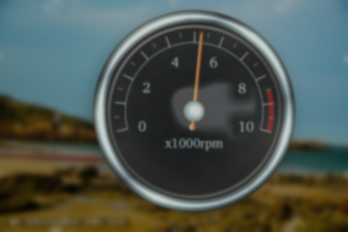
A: 5250 rpm
